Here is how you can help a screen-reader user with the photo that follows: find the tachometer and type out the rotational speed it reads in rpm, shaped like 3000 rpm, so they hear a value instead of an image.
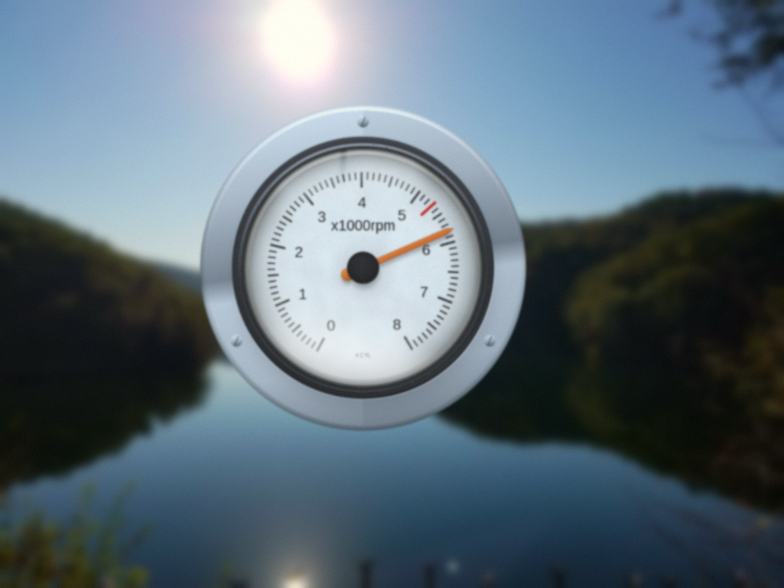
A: 5800 rpm
